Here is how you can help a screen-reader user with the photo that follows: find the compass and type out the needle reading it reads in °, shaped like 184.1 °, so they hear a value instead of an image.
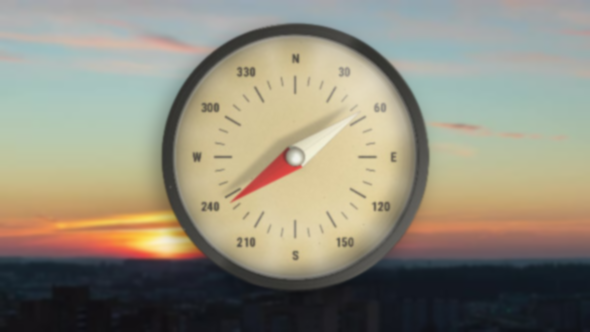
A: 235 °
